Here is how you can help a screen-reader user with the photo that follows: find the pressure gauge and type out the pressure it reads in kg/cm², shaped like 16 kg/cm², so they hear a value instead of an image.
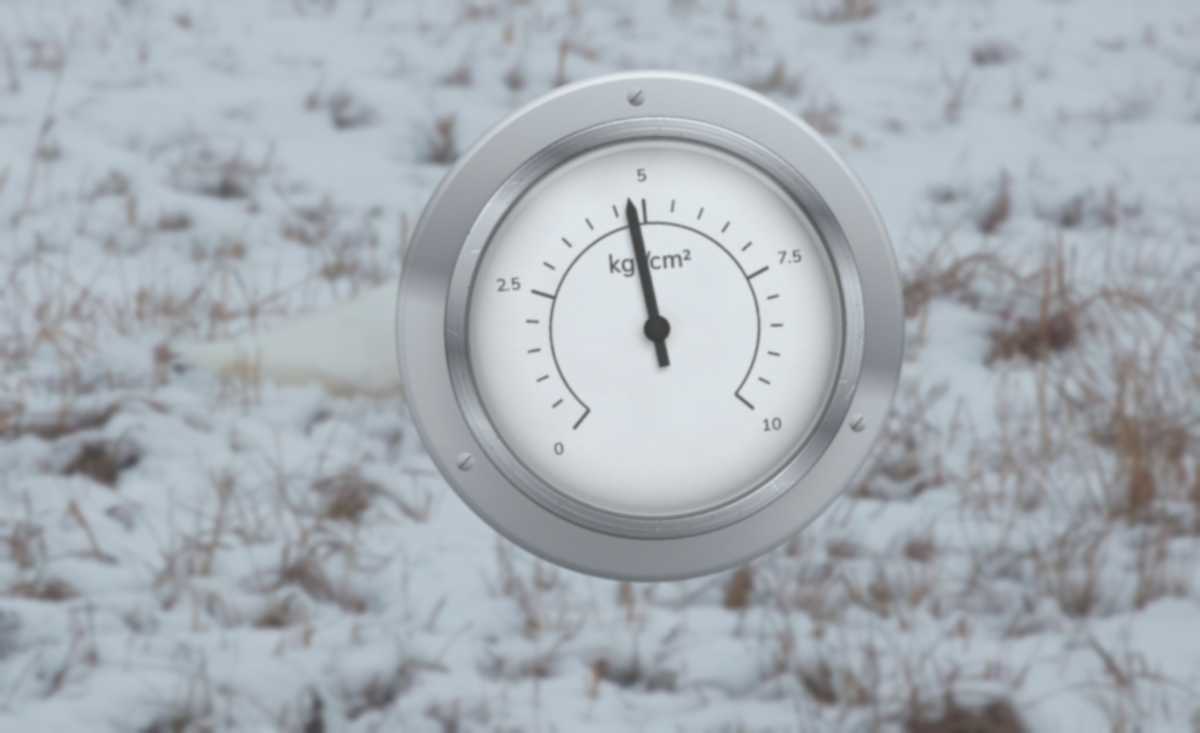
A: 4.75 kg/cm²
